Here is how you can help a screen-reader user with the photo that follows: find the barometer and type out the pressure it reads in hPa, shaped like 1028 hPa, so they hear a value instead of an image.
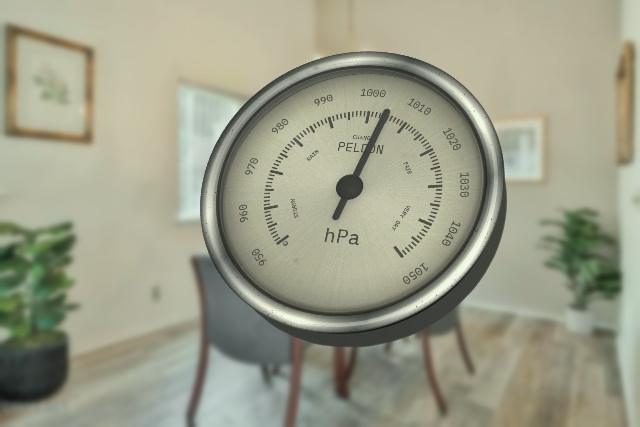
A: 1005 hPa
